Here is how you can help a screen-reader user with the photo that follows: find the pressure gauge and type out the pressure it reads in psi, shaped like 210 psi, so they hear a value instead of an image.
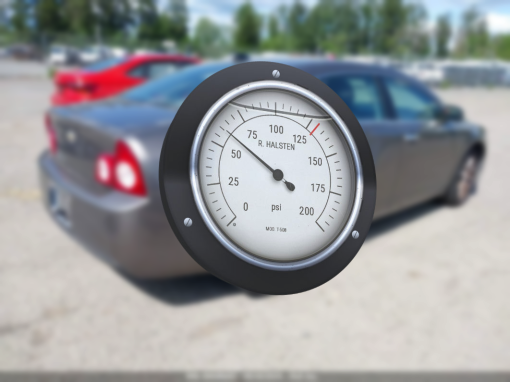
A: 60 psi
